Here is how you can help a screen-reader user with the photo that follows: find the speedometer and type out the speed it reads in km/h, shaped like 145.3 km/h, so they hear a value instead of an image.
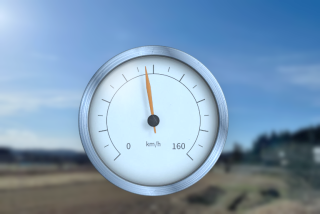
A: 75 km/h
